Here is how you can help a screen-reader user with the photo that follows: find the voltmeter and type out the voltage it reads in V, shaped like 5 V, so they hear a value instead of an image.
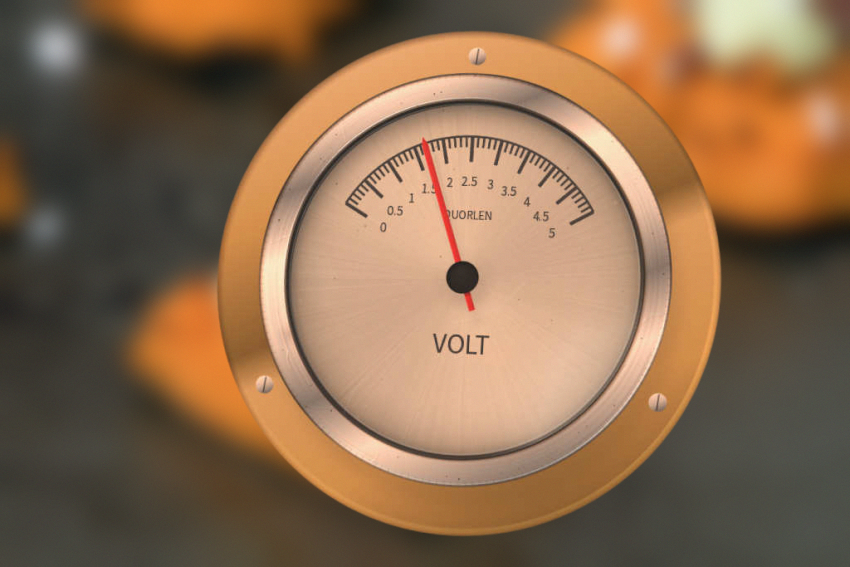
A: 1.7 V
